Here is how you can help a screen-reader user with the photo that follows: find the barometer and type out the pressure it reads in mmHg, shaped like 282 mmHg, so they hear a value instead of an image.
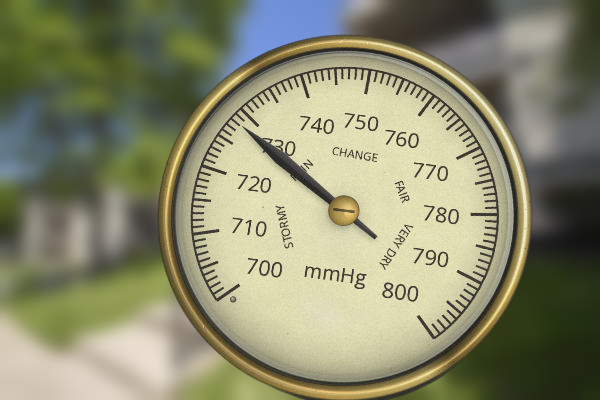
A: 728 mmHg
